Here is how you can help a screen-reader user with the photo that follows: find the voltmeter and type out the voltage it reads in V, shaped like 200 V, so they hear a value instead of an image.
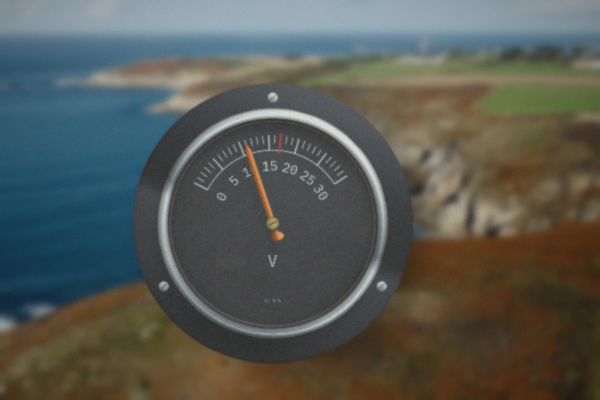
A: 11 V
